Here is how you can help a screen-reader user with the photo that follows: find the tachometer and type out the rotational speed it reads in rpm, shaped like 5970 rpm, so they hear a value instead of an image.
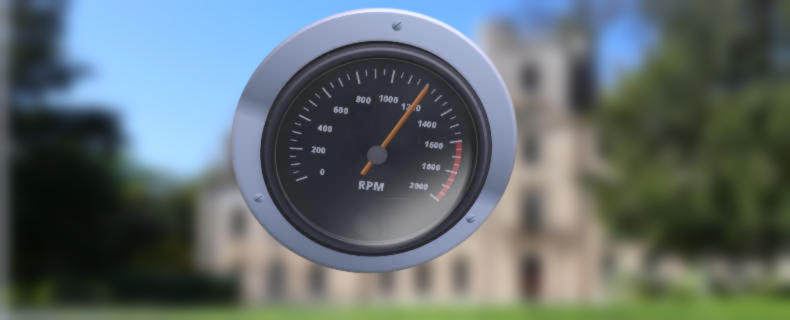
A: 1200 rpm
